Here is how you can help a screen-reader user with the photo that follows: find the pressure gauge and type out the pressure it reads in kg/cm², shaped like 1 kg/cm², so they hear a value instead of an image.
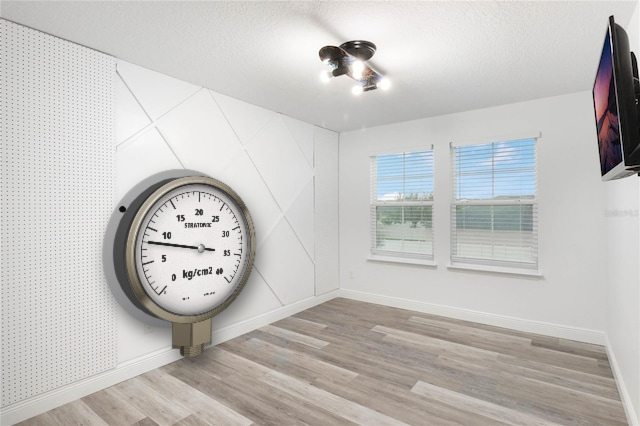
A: 8 kg/cm²
